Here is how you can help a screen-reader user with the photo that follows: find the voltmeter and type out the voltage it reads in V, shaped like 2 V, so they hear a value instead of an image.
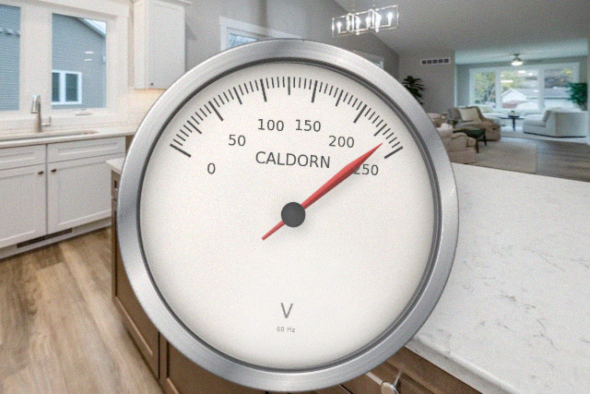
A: 235 V
